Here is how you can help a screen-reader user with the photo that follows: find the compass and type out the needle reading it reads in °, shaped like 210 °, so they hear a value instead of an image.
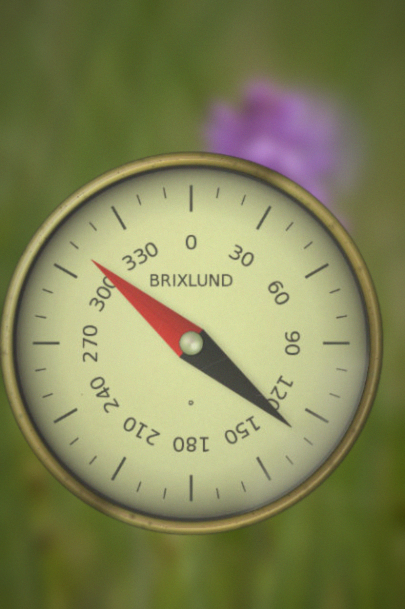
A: 310 °
